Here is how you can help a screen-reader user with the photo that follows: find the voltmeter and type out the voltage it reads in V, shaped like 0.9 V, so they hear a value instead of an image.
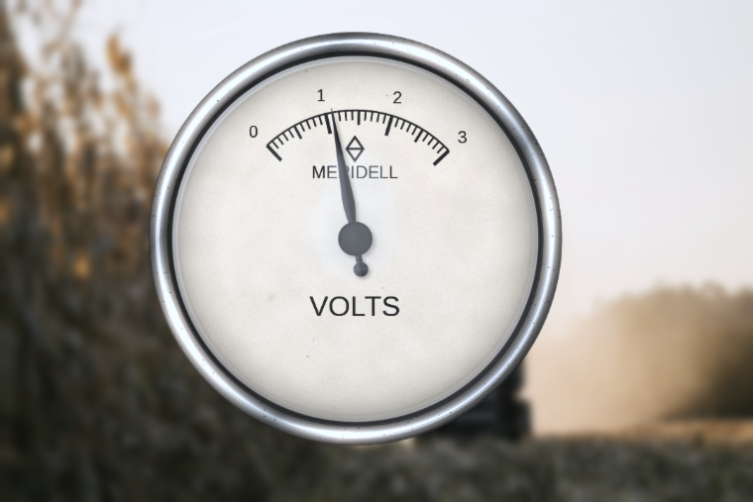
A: 1.1 V
